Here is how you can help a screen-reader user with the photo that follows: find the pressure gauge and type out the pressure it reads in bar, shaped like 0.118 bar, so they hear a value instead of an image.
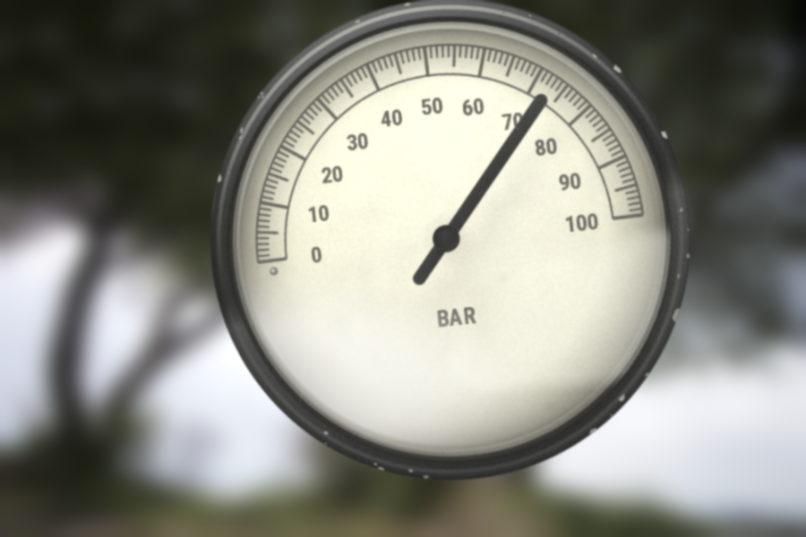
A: 73 bar
